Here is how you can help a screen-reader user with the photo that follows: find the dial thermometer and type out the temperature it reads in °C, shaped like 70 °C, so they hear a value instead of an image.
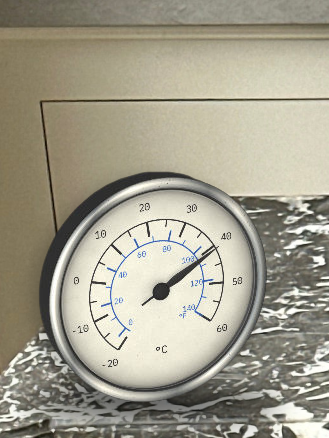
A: 40 °C
